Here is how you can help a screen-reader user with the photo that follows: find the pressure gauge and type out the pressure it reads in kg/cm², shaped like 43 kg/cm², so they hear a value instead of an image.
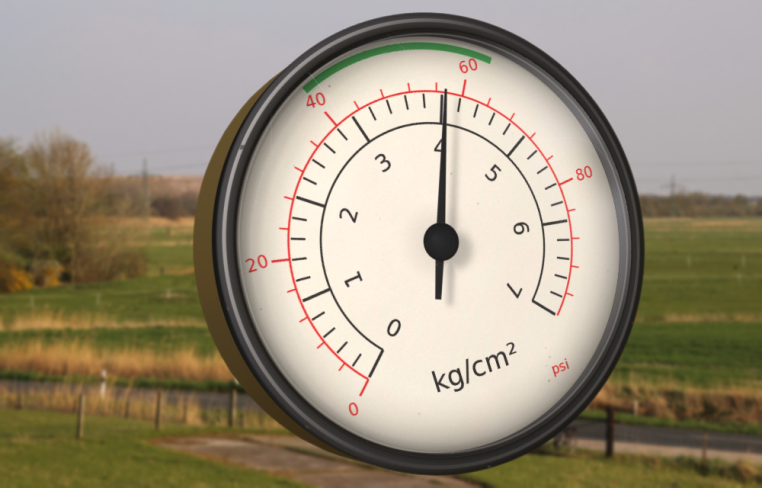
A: 4 kg/cm²
